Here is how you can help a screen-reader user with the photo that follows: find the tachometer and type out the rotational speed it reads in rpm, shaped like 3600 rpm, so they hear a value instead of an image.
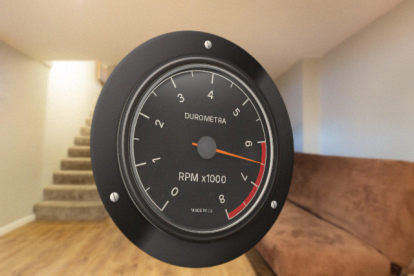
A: 6500 rpm
